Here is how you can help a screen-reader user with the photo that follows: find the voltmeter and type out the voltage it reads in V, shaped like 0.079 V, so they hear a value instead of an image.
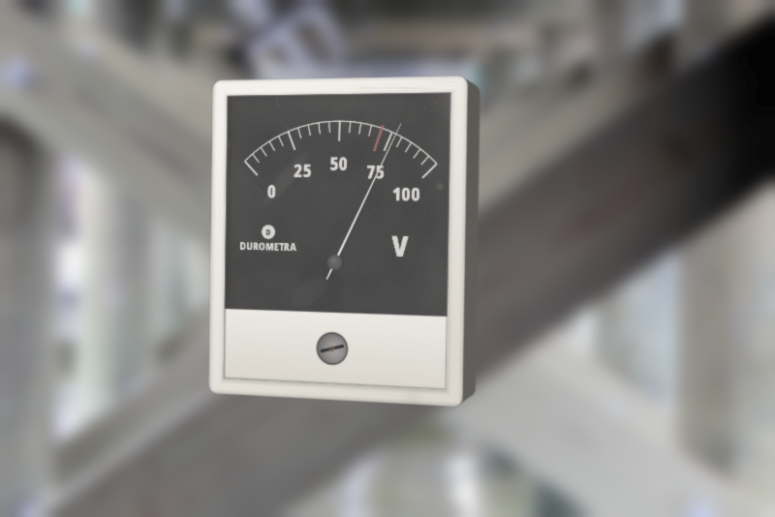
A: 77.5 V
